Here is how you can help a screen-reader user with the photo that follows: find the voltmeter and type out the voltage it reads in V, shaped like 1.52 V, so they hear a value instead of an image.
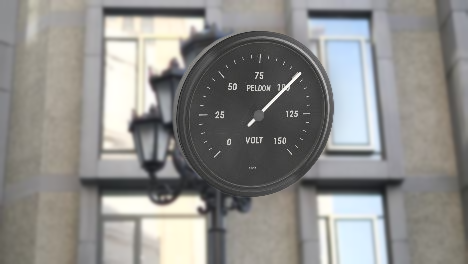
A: 100 V
